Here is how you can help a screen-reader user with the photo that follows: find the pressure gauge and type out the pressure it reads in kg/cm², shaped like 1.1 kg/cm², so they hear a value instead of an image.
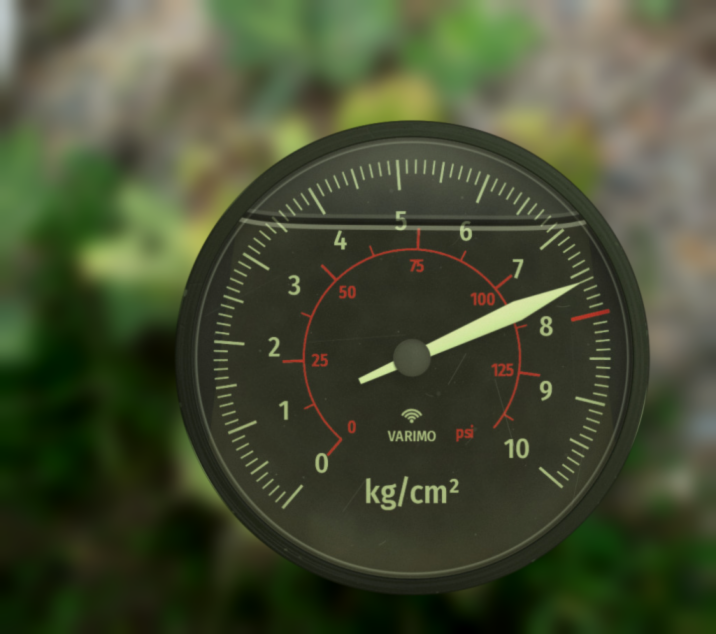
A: 7.6 kg/cm²
